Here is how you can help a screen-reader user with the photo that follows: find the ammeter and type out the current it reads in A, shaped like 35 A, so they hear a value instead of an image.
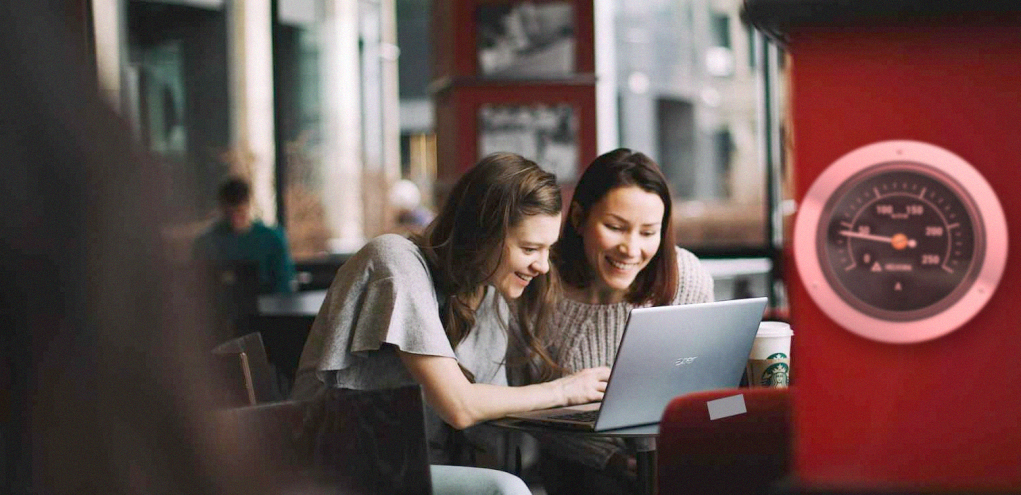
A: 40 A
